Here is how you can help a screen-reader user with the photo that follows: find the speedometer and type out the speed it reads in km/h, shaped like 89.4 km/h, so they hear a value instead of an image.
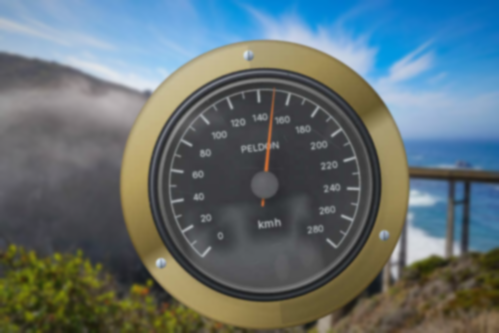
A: 150 km/h
